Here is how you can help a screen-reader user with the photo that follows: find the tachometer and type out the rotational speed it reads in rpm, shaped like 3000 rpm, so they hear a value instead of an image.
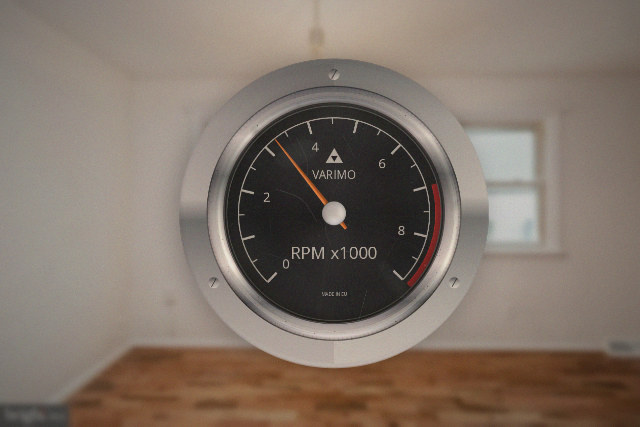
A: 3250 rpm
